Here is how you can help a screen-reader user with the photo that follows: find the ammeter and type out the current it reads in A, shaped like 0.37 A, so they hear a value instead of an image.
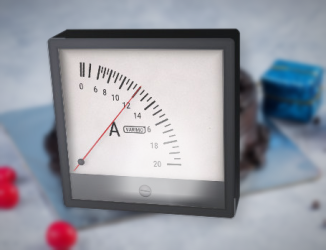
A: 12 A
